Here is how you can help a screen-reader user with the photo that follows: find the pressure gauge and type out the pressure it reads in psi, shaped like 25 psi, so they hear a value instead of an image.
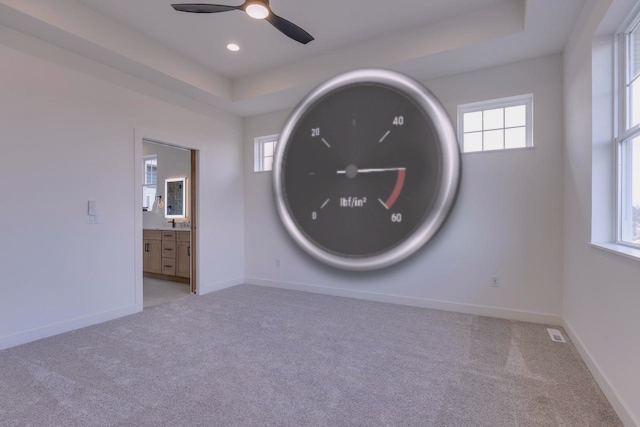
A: 50 psi
